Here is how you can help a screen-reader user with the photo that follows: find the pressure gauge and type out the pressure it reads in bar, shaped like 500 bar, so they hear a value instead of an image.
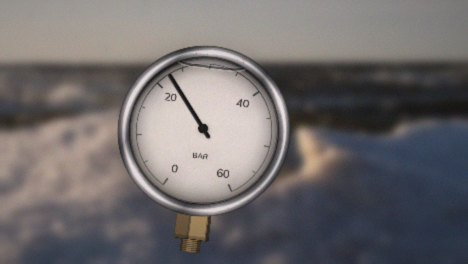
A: 22.5 bar
